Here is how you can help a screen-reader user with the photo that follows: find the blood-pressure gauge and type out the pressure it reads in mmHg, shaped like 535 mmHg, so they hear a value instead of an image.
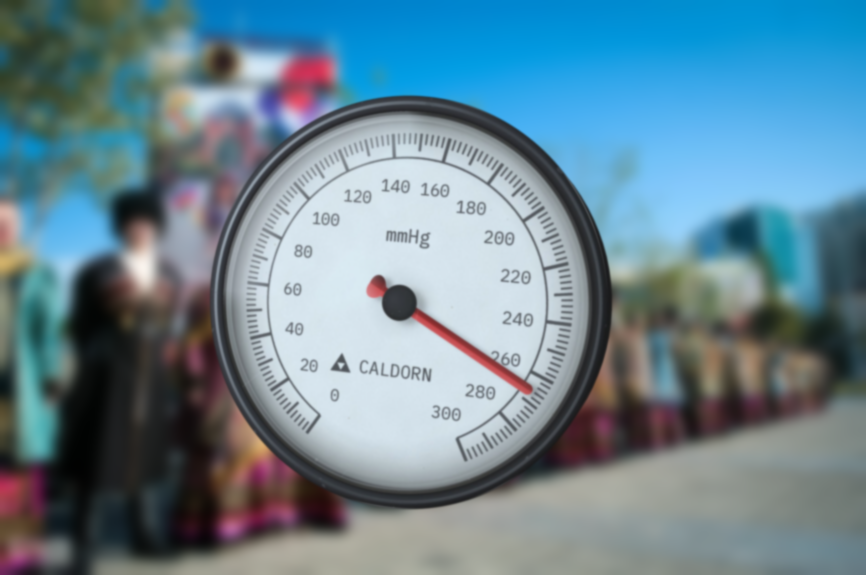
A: 266 mmHg
